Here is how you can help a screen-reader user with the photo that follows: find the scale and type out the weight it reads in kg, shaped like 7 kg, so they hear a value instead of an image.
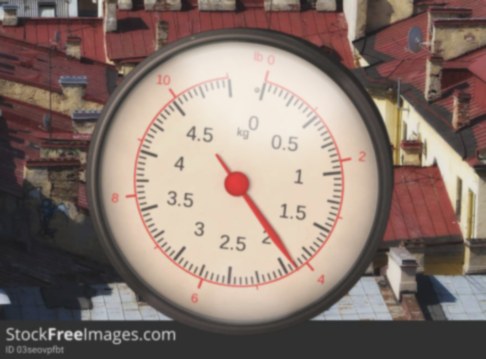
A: 1.9 kg
